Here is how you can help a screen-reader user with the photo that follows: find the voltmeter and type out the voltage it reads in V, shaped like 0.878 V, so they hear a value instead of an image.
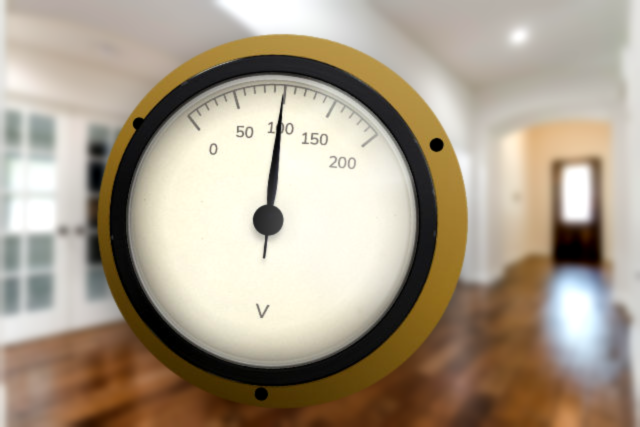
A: 100 V
